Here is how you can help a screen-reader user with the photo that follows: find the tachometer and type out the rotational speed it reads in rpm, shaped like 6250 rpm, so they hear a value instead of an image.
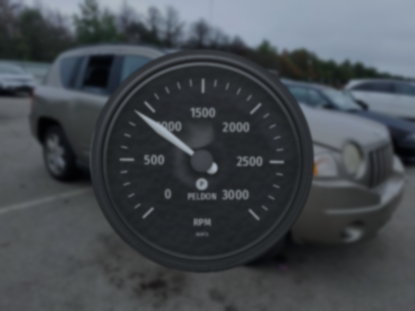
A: 900 rpm
